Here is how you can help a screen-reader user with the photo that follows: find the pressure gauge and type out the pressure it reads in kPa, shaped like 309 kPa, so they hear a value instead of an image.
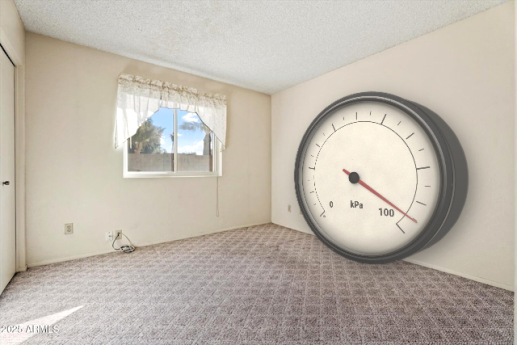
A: 95 kPa
